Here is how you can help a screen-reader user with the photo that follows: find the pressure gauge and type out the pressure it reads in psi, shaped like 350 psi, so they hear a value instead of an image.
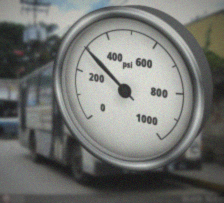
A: 300 psi
